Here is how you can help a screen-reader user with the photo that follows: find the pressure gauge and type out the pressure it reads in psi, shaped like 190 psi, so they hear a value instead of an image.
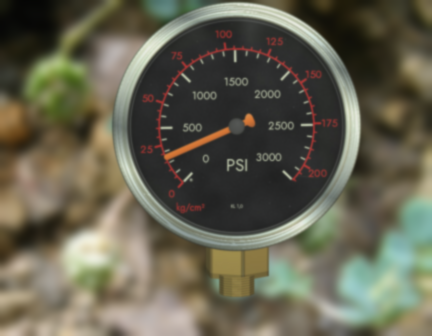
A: 250 psi
